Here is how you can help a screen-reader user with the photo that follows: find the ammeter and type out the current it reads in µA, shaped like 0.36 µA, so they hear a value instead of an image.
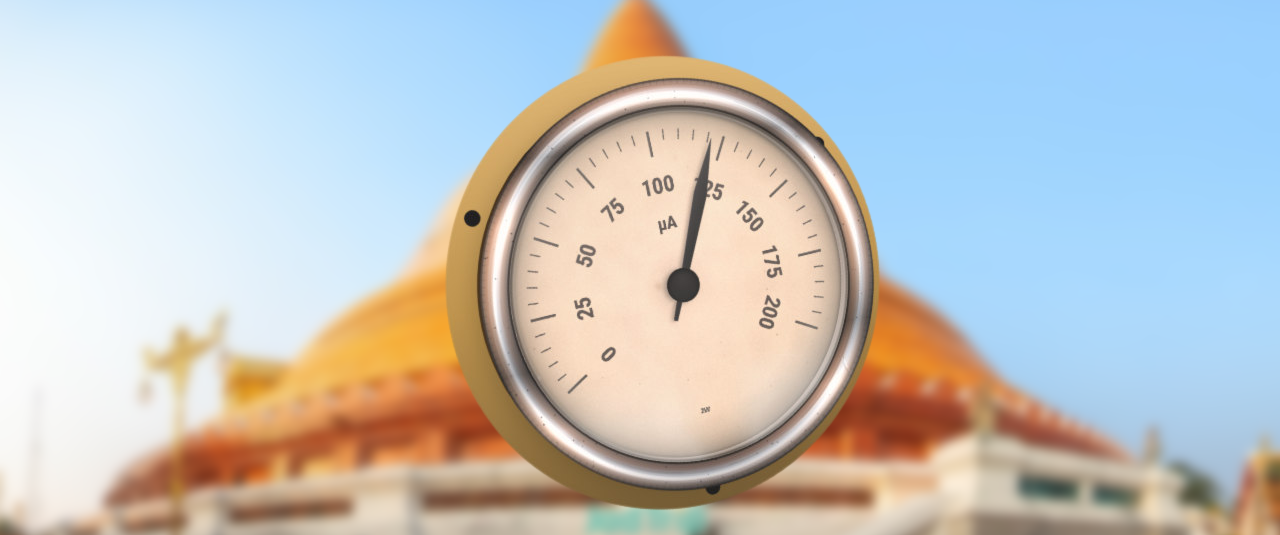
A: 120 µA
